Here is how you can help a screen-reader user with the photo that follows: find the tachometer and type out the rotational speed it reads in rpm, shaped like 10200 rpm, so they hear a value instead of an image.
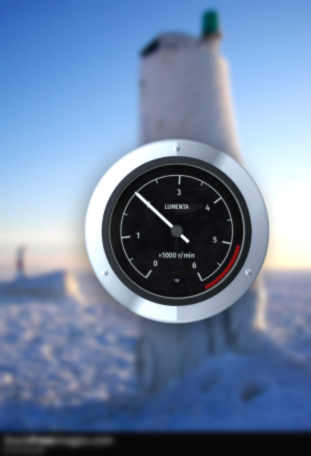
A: 2000 rpm
